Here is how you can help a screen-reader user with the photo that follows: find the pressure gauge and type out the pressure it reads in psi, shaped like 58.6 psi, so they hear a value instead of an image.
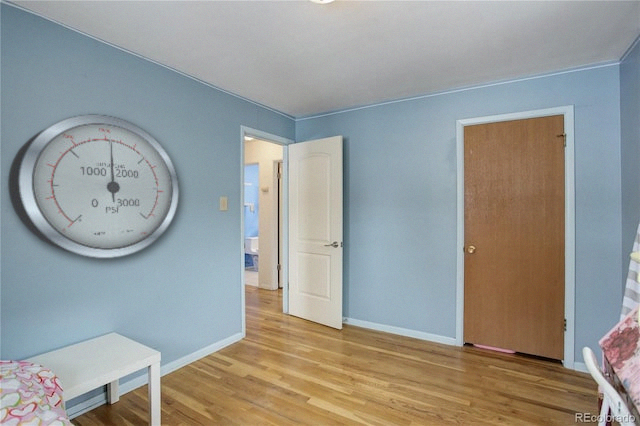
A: 1500 psi
